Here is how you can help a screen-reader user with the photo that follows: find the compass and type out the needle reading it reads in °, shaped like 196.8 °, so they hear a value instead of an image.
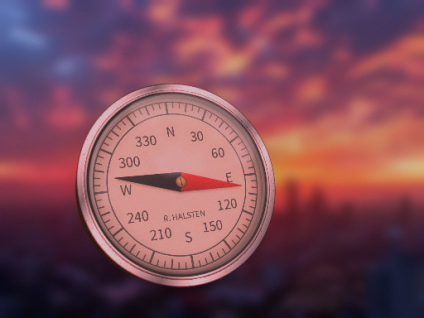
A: 100 °
